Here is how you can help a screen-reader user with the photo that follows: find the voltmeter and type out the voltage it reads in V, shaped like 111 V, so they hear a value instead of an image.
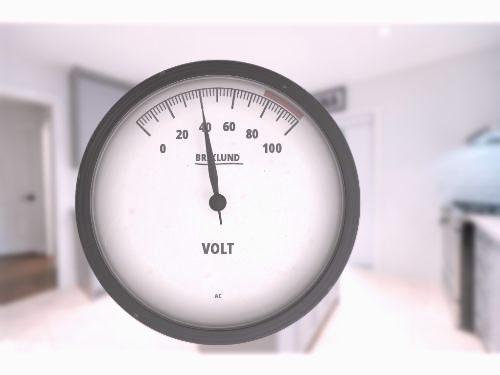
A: 40 V
